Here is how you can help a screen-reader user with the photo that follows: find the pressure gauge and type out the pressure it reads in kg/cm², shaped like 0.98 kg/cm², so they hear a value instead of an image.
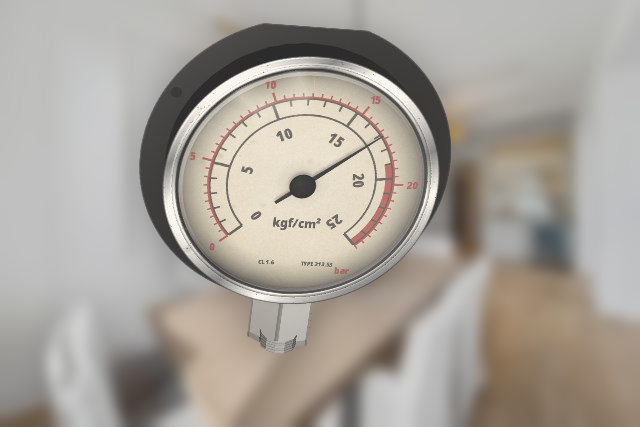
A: 17 kg/cm²
